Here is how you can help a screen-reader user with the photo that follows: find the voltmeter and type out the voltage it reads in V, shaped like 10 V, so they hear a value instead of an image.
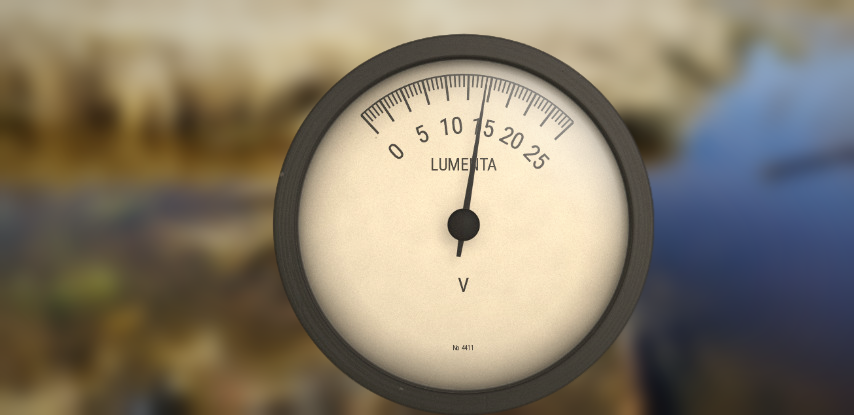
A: 14.5 V
